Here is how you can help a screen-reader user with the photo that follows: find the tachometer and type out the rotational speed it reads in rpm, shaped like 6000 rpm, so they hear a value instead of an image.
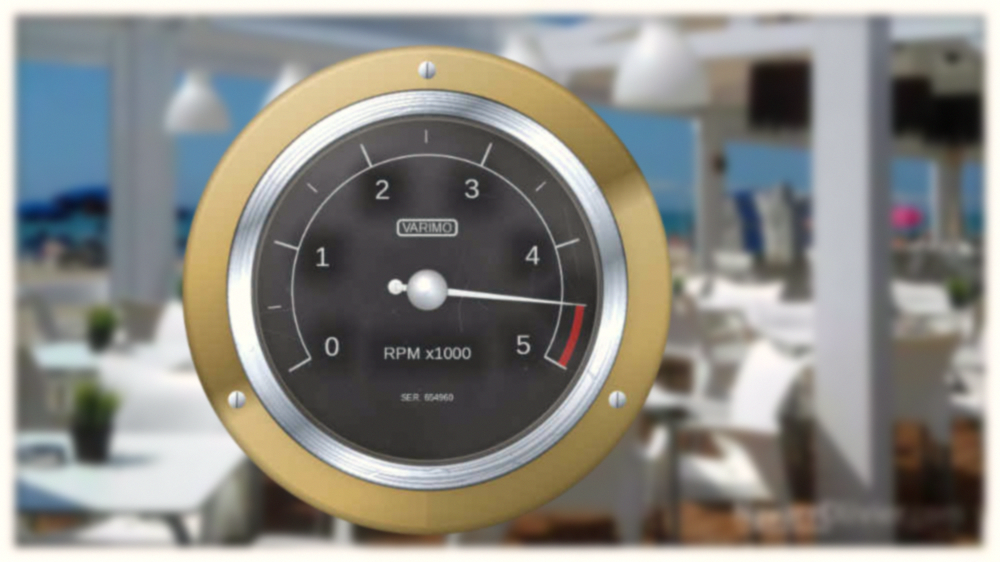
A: 4500 rpm
